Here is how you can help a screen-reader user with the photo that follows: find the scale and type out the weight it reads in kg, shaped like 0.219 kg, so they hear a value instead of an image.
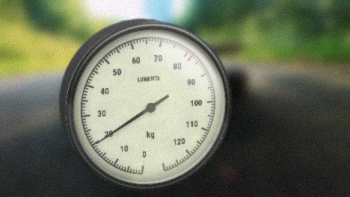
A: 20 kg
